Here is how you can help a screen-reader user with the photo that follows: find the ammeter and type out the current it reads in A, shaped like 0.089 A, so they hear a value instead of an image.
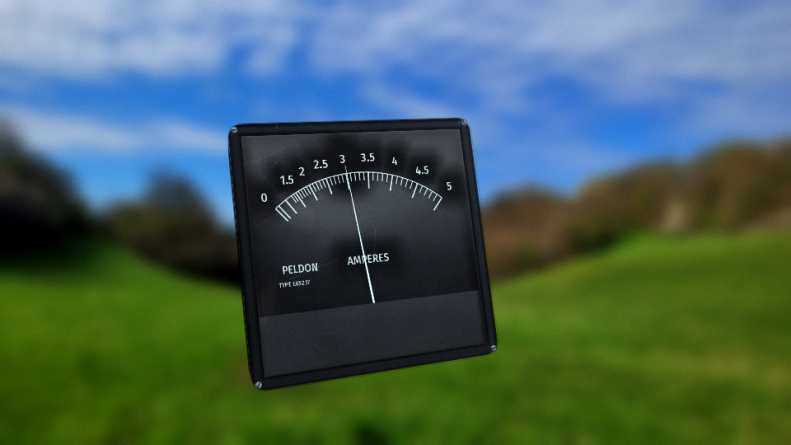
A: 3 A
